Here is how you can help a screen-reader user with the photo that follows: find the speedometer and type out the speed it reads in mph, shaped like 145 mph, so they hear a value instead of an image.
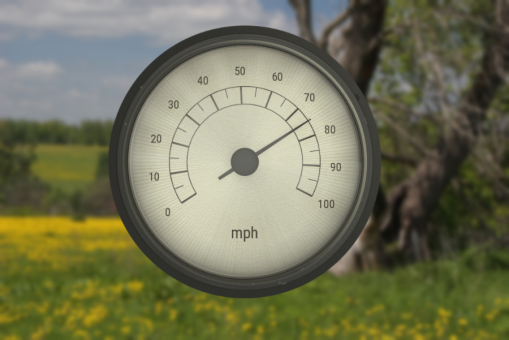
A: 75 mph
